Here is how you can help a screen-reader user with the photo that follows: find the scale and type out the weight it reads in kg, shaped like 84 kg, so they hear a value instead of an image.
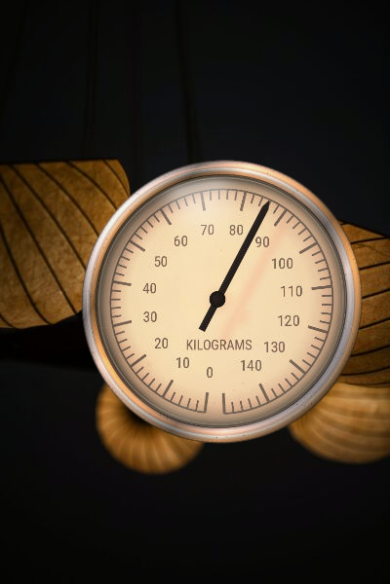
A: 86 kg
